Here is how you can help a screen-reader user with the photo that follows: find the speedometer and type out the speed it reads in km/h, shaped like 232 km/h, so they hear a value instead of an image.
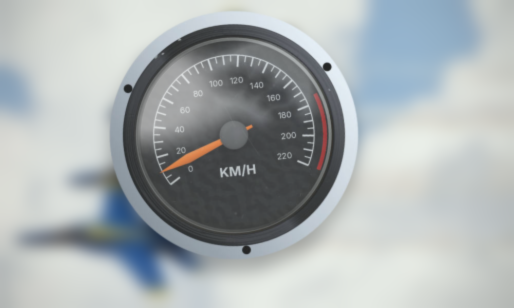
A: 10 km/h
